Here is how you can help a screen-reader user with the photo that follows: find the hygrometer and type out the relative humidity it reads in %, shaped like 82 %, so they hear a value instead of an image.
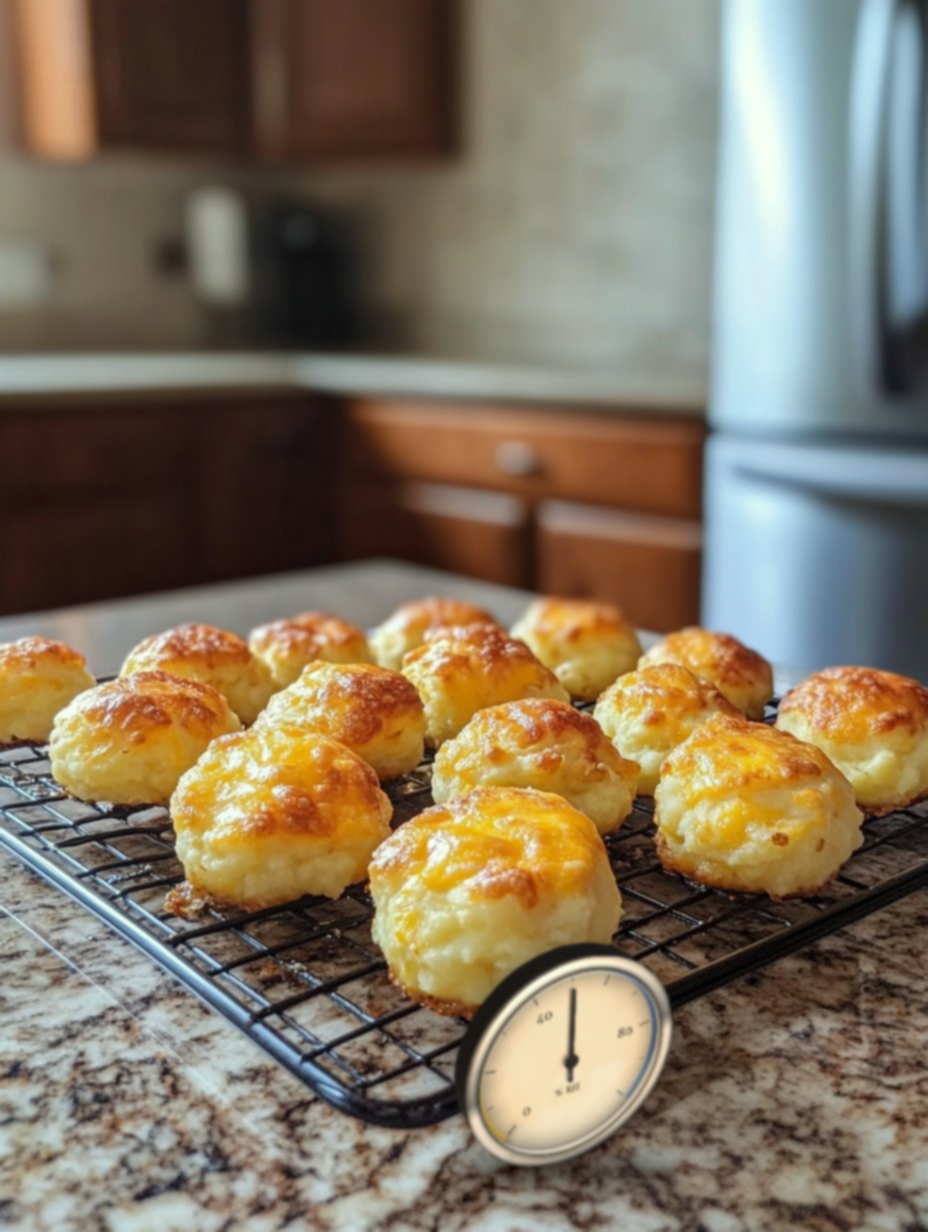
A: 50 %
